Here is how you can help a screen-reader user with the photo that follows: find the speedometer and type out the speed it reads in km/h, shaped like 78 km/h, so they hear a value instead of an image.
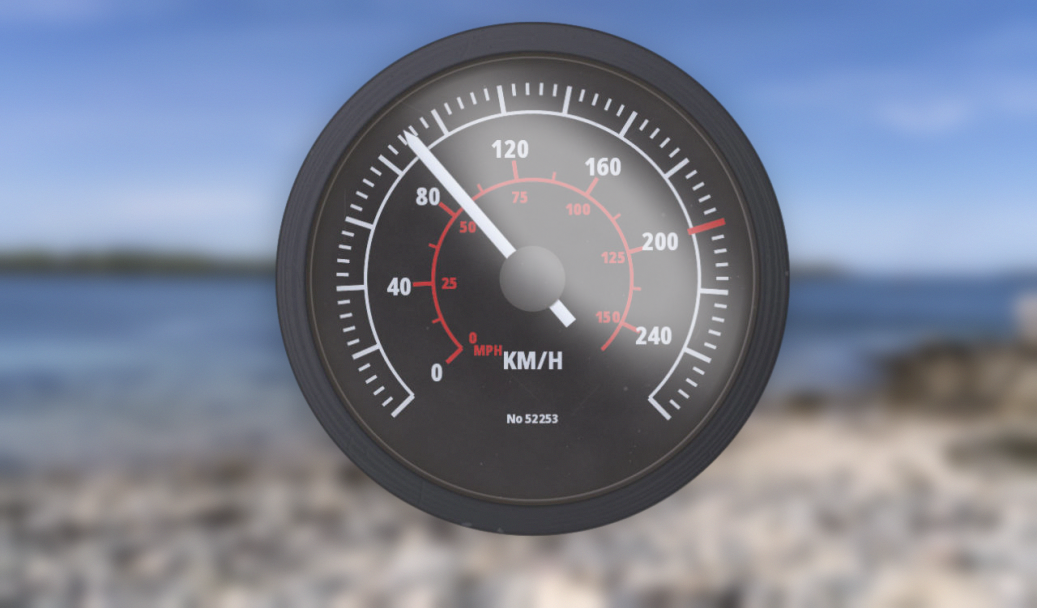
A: 90 km/h
